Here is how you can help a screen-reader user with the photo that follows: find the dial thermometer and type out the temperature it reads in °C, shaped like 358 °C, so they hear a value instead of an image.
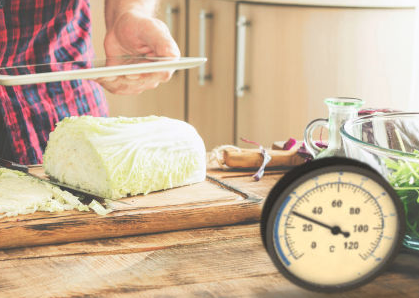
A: 30 °C
